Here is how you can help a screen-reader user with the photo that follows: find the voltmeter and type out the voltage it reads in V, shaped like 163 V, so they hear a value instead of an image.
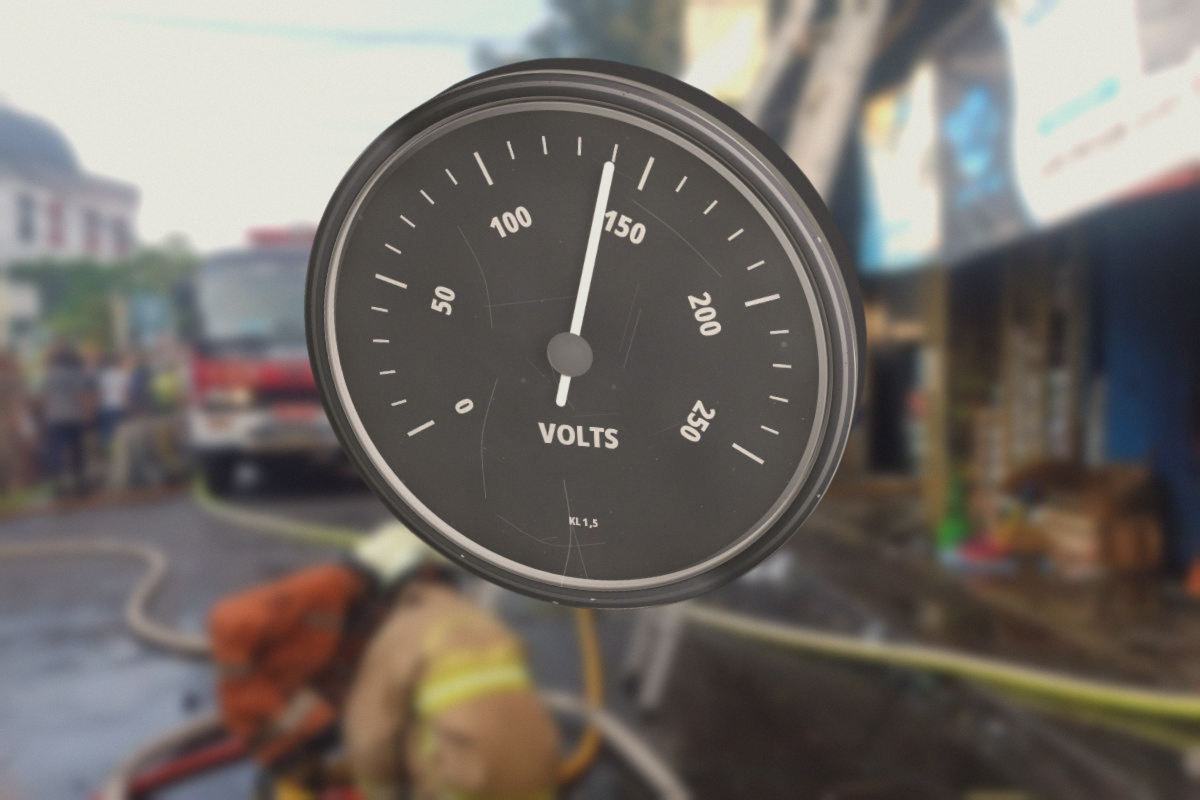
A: 140 V
